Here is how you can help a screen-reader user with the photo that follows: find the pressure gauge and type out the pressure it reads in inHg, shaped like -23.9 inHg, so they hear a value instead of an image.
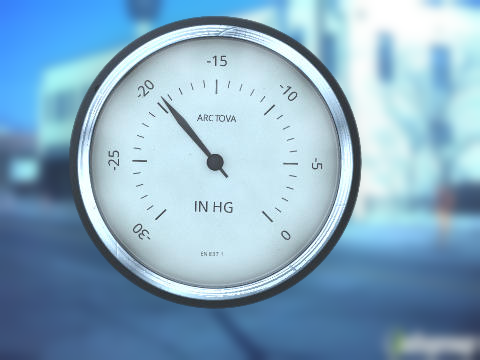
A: -19.5 inHg
